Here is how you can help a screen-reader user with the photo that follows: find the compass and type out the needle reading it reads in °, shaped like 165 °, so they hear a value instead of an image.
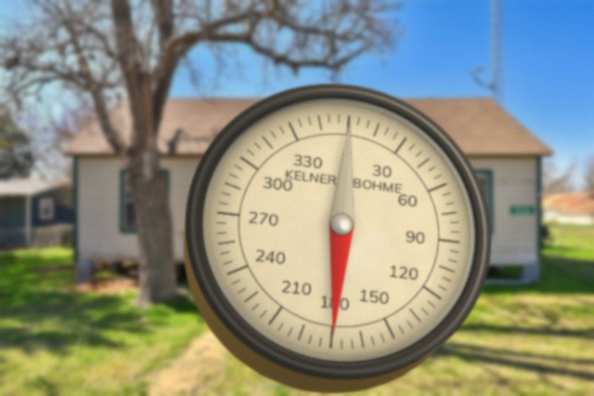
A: 180 °
